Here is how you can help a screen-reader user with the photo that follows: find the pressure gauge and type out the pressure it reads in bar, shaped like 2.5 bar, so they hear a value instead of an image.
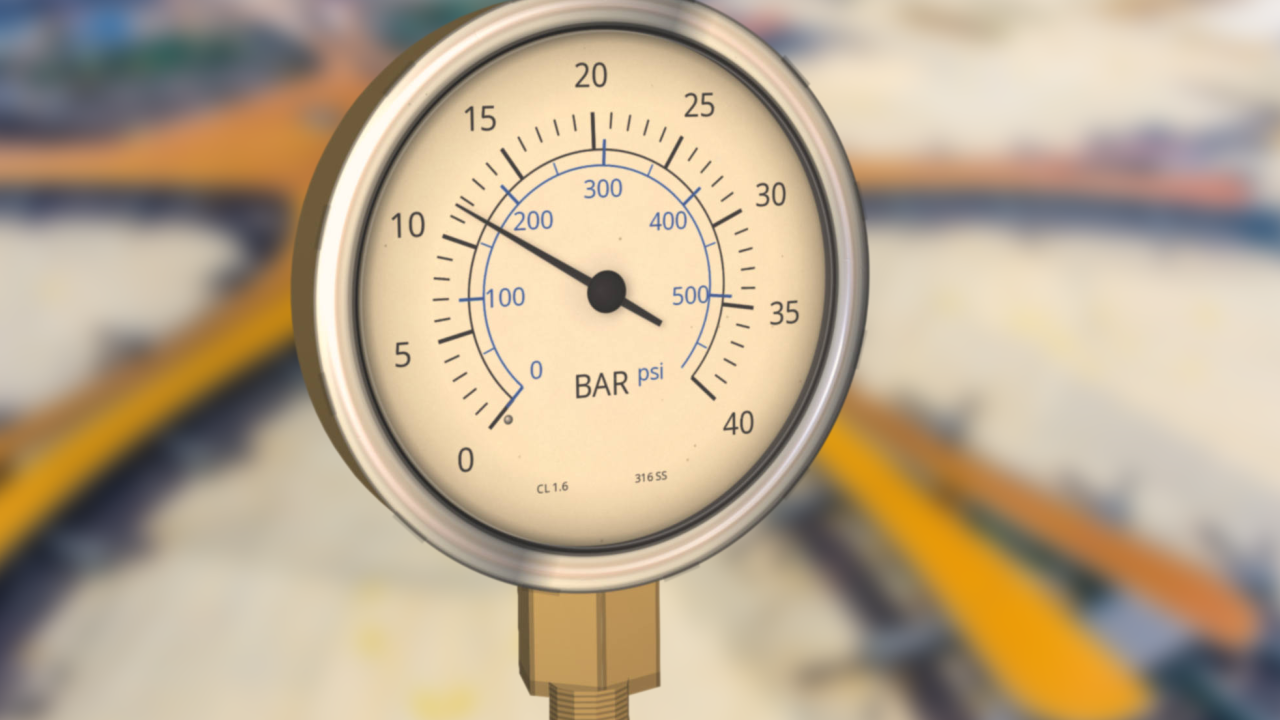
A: 11.5 bar
